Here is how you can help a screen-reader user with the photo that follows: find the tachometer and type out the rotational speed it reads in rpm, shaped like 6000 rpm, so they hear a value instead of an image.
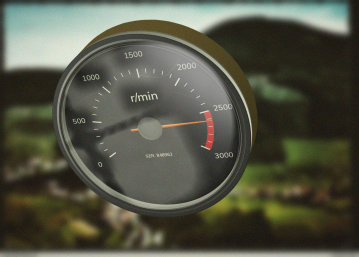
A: 2600 rpm
